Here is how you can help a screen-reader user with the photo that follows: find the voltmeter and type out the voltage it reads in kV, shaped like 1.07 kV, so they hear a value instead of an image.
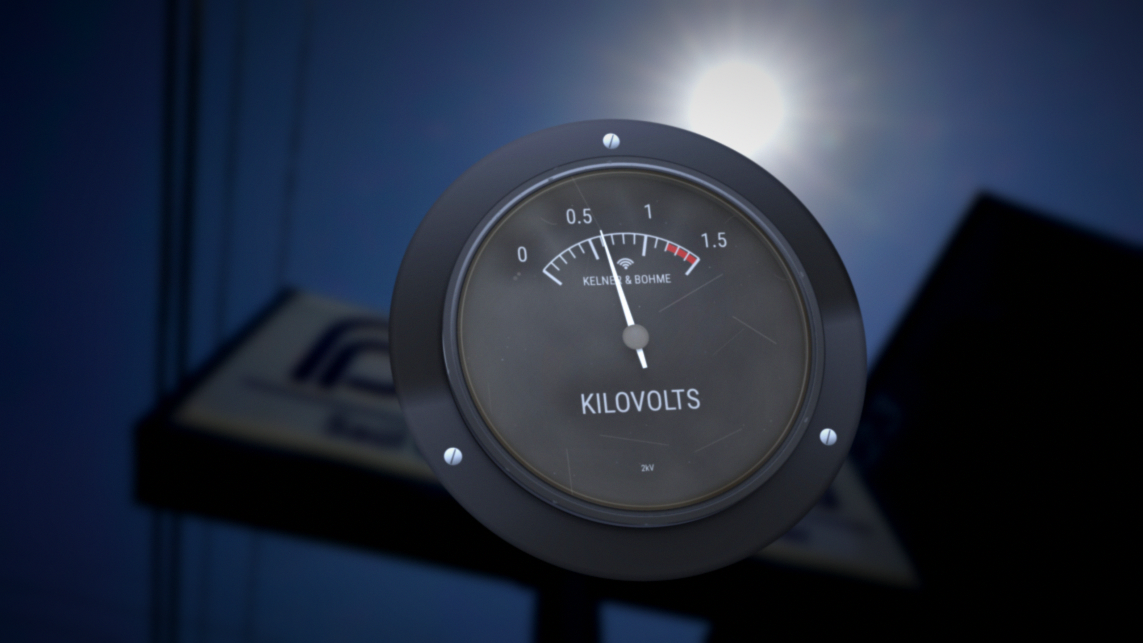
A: 0.6 kV
